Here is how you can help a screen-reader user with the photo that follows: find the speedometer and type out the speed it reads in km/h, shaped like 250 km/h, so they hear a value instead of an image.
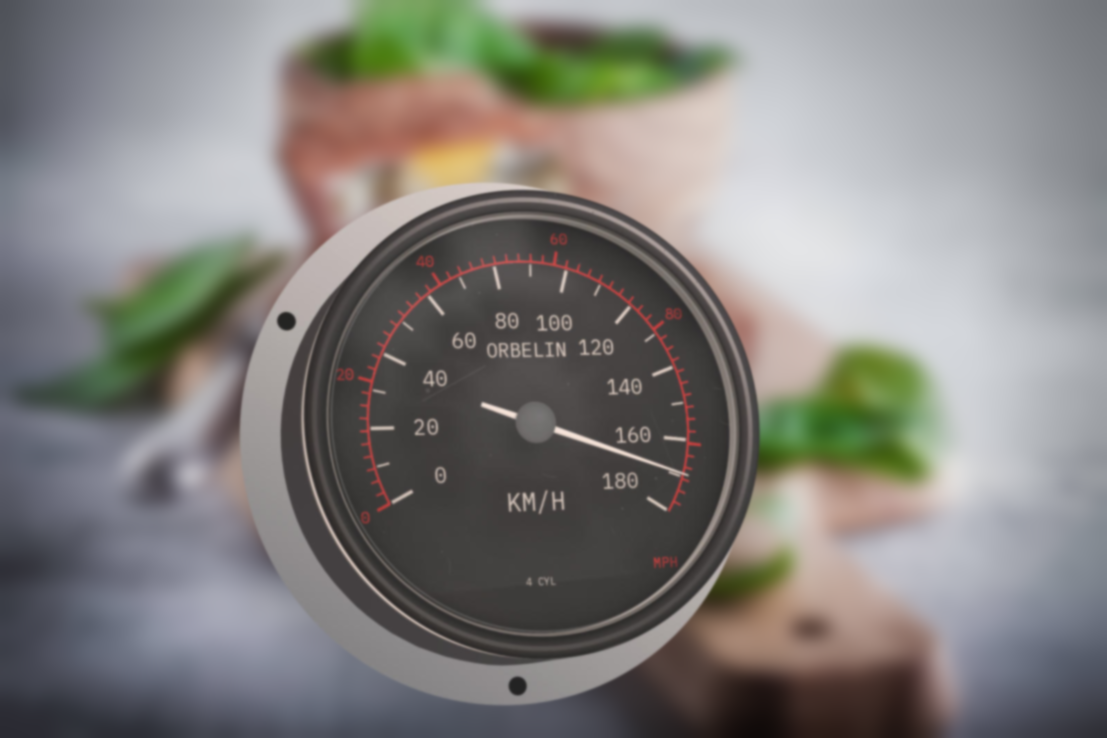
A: 170 km/h
